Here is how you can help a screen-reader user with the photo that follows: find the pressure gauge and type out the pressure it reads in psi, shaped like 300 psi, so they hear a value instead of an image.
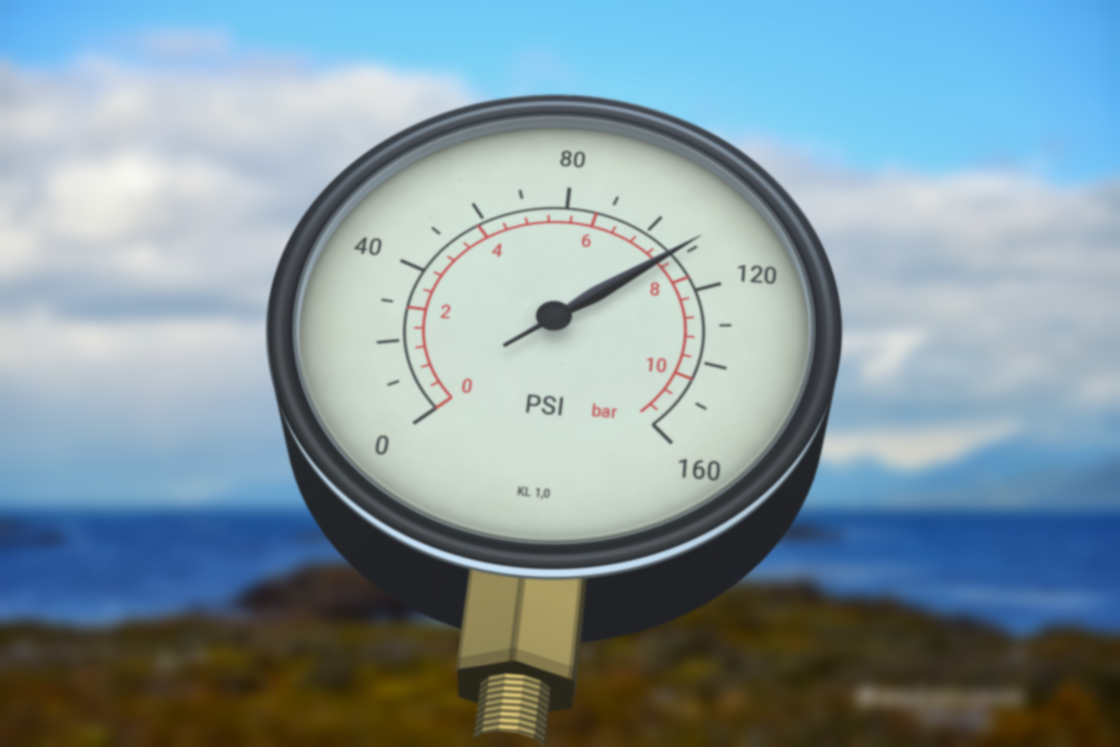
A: 110 psi
